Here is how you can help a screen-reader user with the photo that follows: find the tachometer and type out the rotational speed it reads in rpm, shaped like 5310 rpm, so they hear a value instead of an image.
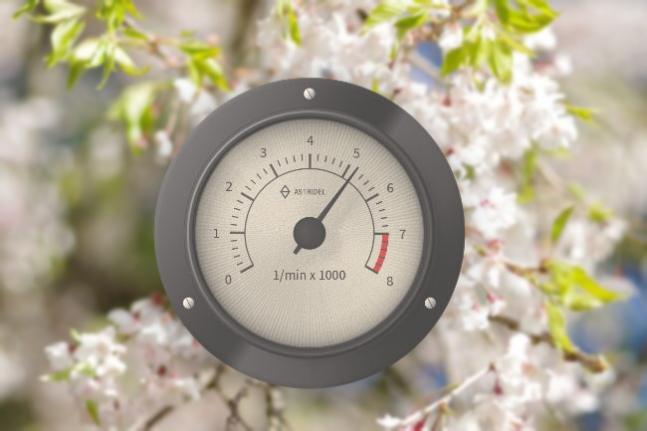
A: 5200 rpm
